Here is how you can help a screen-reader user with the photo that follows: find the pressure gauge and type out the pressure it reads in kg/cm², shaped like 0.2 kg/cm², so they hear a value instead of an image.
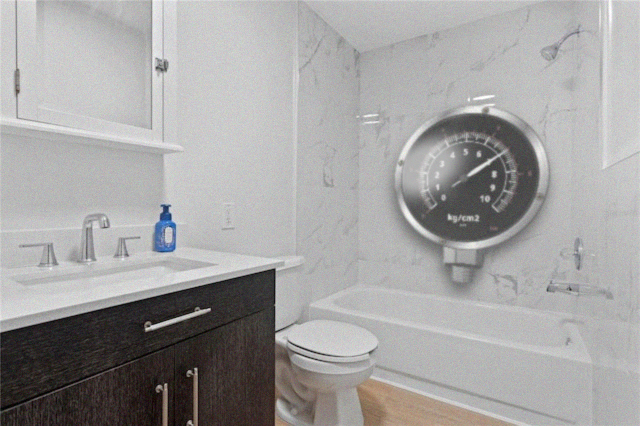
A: 7 kg/cm²
